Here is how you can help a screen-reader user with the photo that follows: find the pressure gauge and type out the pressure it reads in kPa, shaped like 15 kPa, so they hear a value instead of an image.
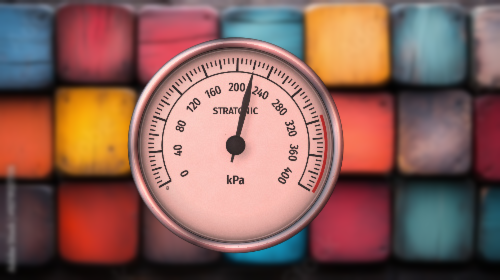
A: 220 kPa
